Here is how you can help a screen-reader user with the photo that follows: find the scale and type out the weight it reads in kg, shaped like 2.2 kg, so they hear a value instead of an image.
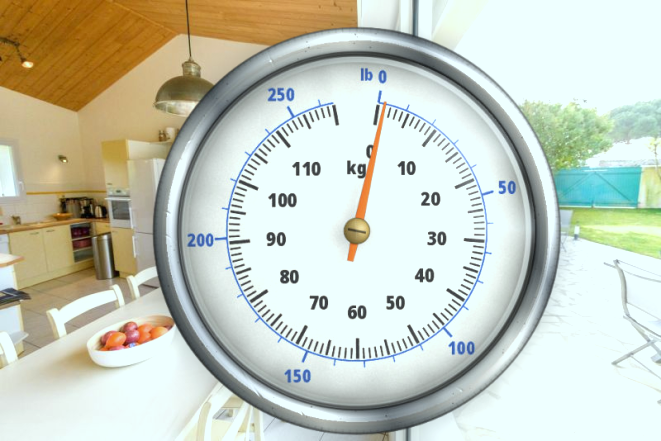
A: 1 kg
